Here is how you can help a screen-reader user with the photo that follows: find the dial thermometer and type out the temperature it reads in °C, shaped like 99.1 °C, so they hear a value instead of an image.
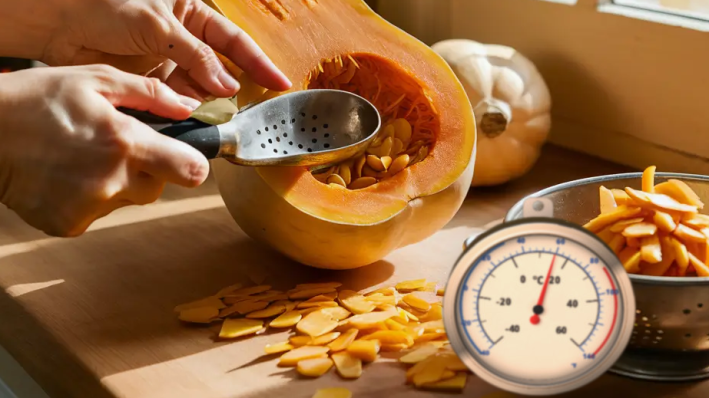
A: 15 °C
